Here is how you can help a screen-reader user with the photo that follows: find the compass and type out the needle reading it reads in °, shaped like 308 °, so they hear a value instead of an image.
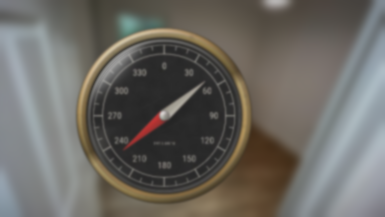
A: 230 °
